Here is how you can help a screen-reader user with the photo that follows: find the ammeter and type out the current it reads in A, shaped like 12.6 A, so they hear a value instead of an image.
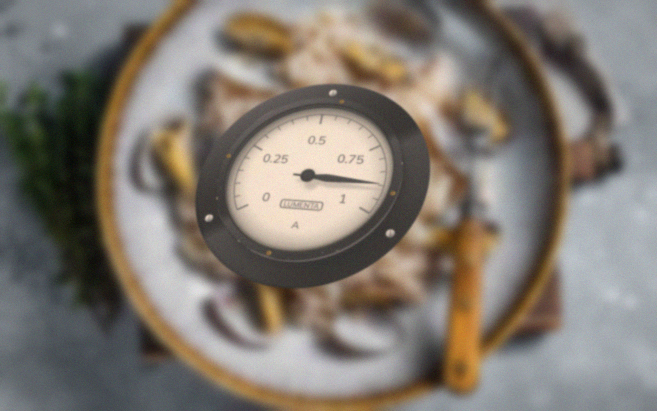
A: 0.9 A
